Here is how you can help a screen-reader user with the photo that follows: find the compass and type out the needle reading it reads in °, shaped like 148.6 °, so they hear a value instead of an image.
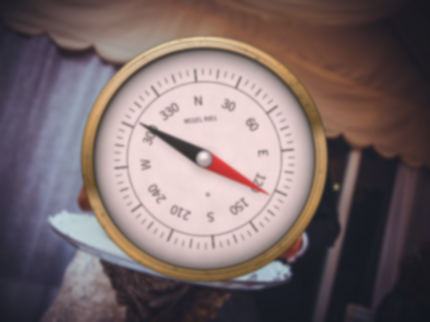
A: 125 °
